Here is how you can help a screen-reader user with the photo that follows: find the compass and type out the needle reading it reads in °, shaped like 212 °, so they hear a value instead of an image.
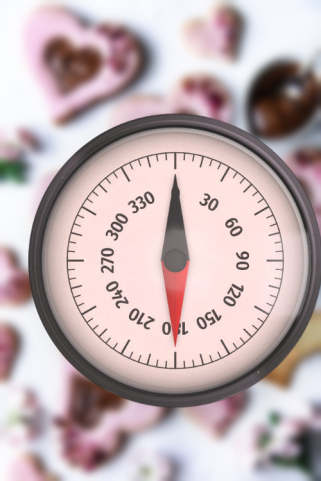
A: 180 °
